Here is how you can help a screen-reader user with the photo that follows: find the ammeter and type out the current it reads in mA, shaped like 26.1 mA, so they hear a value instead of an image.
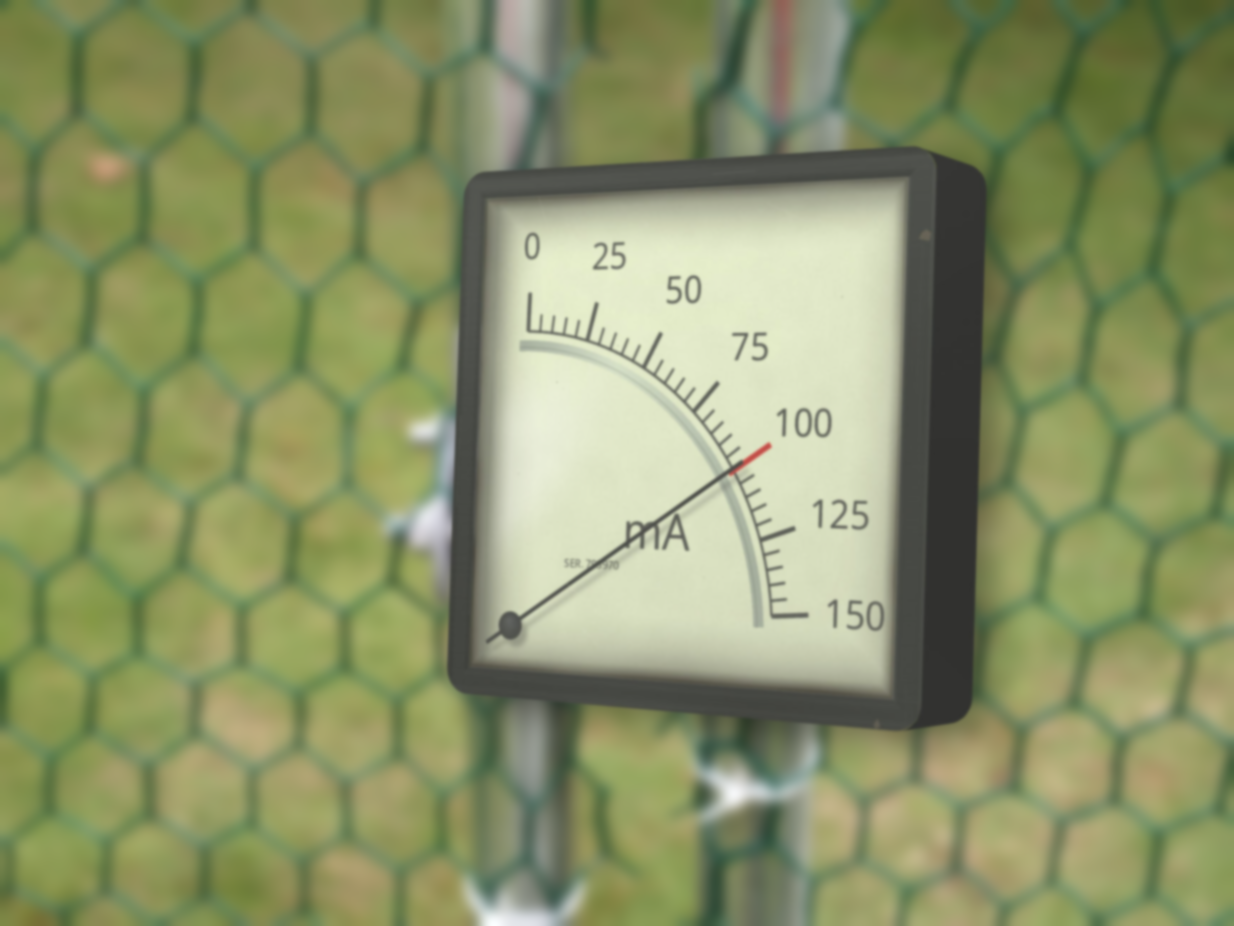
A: 100 mA
